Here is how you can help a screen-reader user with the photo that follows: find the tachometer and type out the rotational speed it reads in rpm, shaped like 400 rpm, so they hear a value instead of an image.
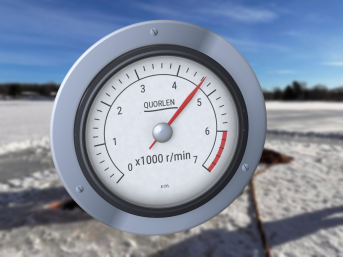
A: 4600 rpm
